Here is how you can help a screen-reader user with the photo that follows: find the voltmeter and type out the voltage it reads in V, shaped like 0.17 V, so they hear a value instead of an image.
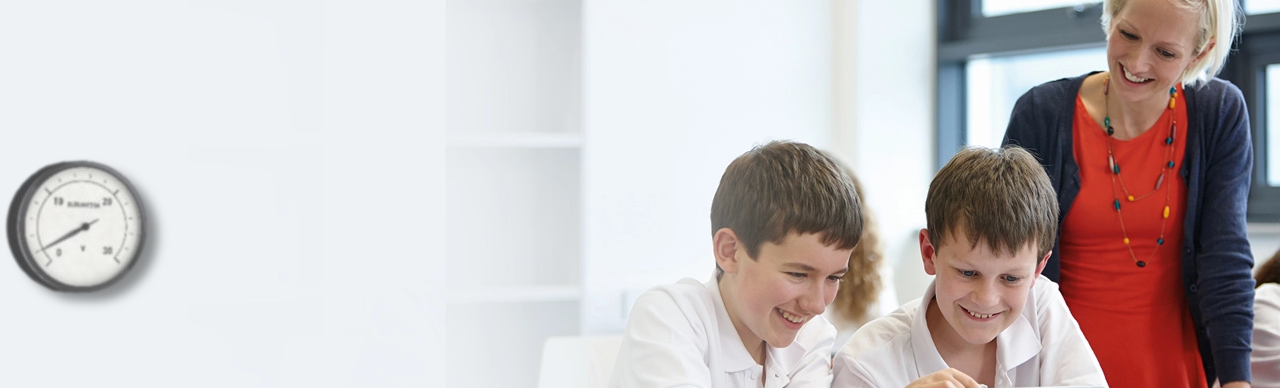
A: 2 V
